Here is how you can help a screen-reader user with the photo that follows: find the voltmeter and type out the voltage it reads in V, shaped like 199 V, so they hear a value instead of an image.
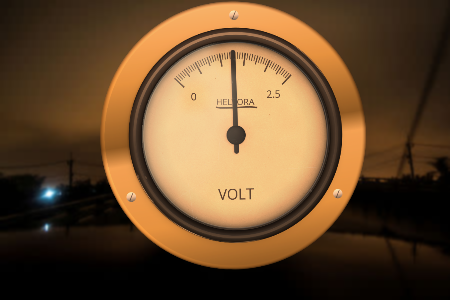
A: 1.25 V
